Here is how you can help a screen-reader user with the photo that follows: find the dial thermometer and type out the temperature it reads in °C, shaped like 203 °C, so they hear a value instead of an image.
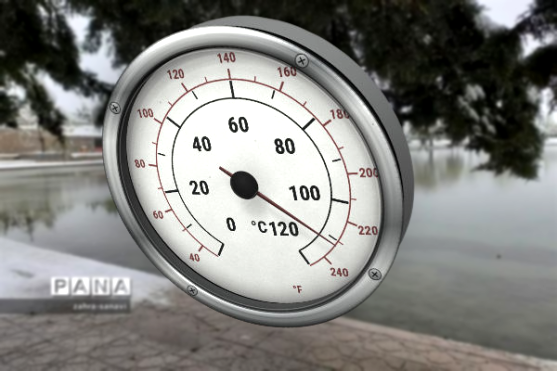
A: 110 °C
